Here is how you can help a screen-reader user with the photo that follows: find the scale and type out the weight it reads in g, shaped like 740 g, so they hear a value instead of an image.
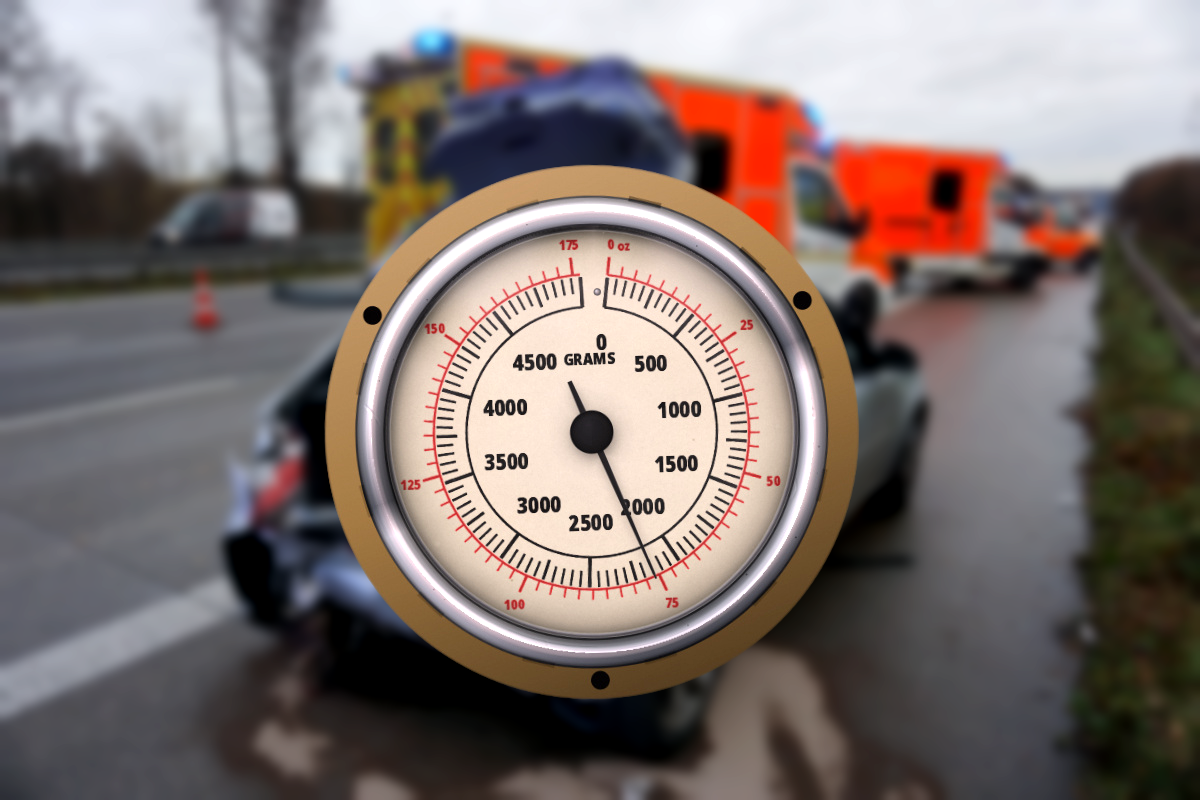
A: 2150 g
